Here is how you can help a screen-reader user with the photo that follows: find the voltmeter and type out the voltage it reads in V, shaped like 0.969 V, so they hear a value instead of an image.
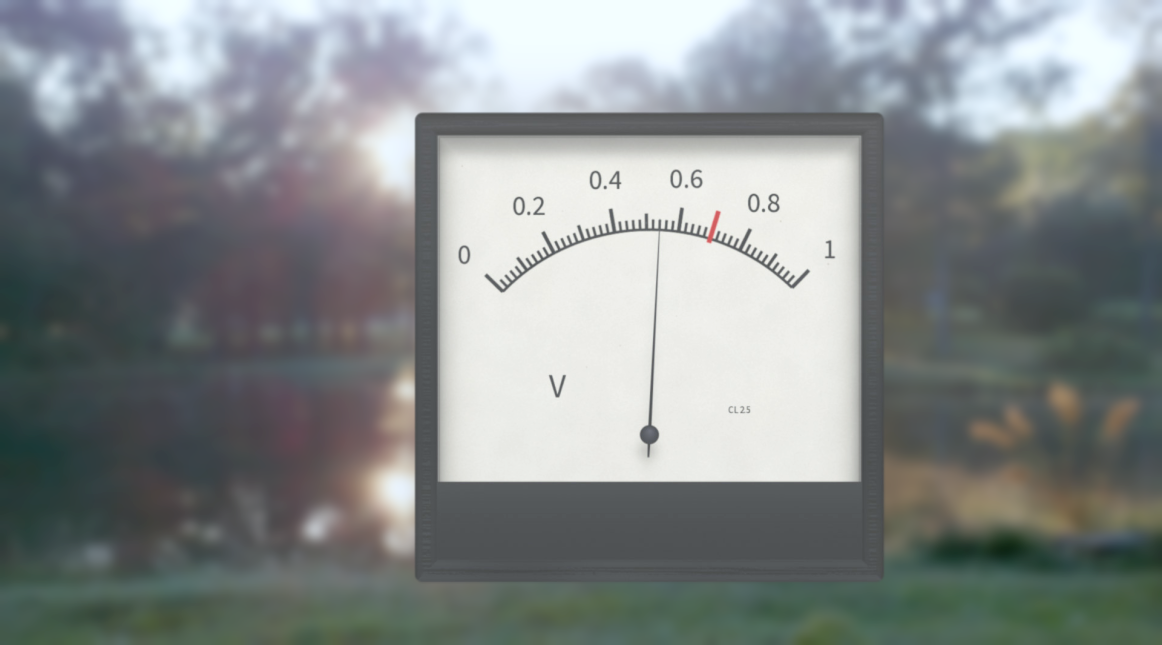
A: 0.54 V
